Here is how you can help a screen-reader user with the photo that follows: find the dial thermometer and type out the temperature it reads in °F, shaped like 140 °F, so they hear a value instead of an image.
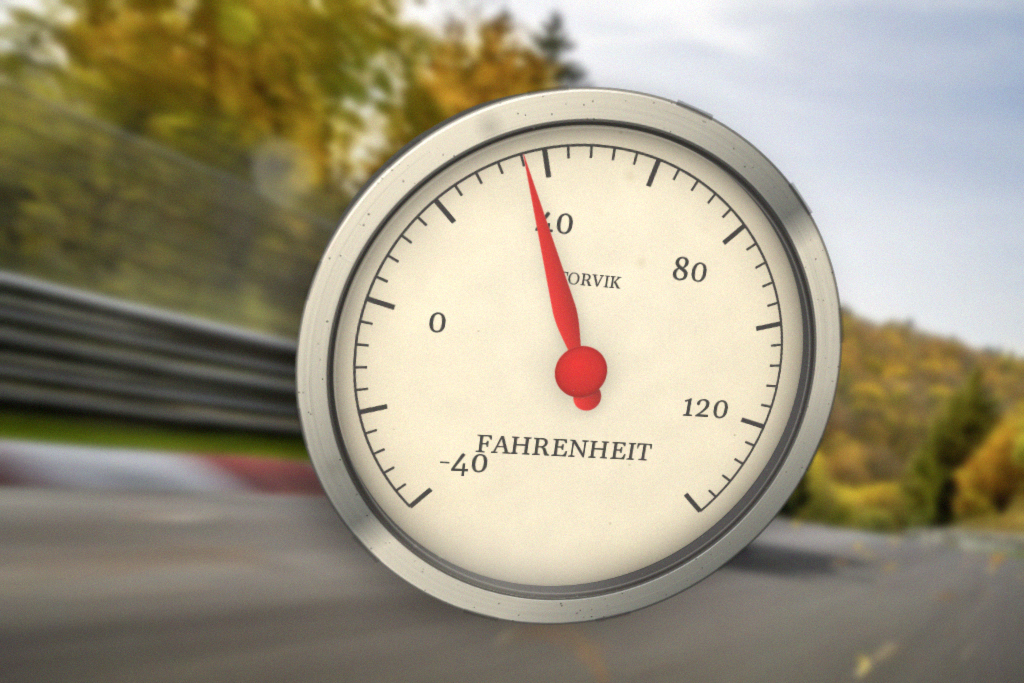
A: 36 °F
